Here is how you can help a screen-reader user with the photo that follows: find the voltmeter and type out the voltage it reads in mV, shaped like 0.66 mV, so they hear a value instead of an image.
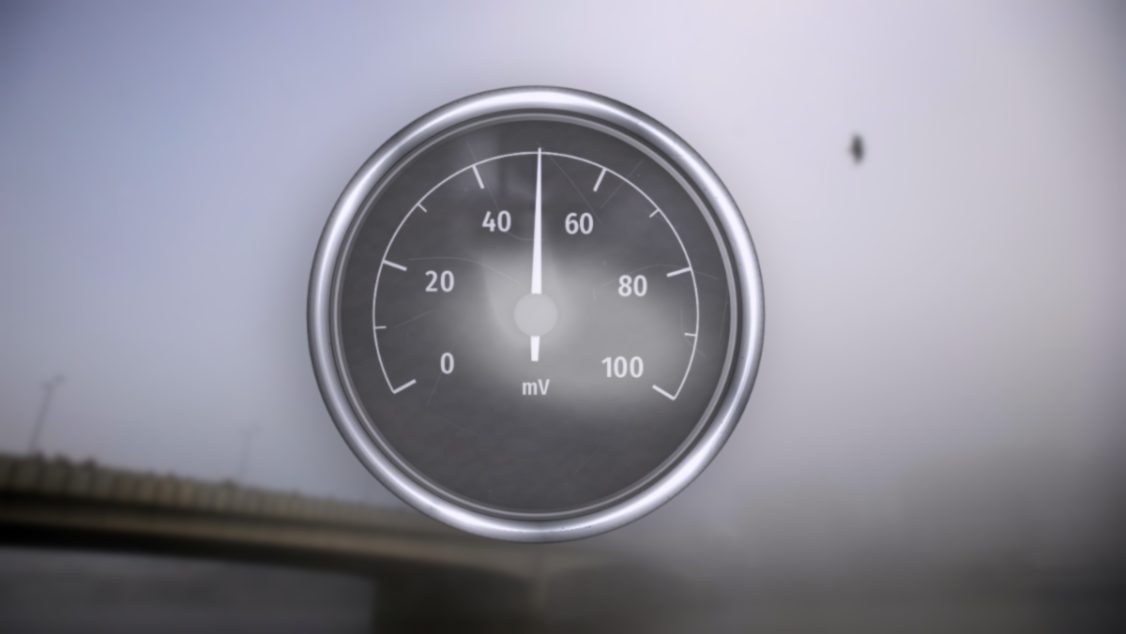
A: 50 mV
